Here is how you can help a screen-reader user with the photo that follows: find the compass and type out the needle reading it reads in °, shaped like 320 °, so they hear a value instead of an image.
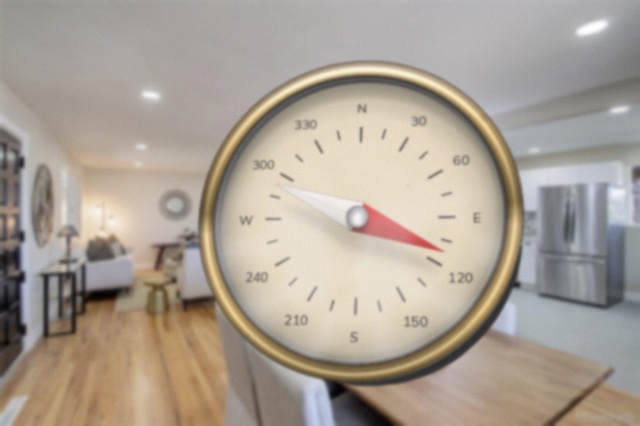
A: 112.5 °
